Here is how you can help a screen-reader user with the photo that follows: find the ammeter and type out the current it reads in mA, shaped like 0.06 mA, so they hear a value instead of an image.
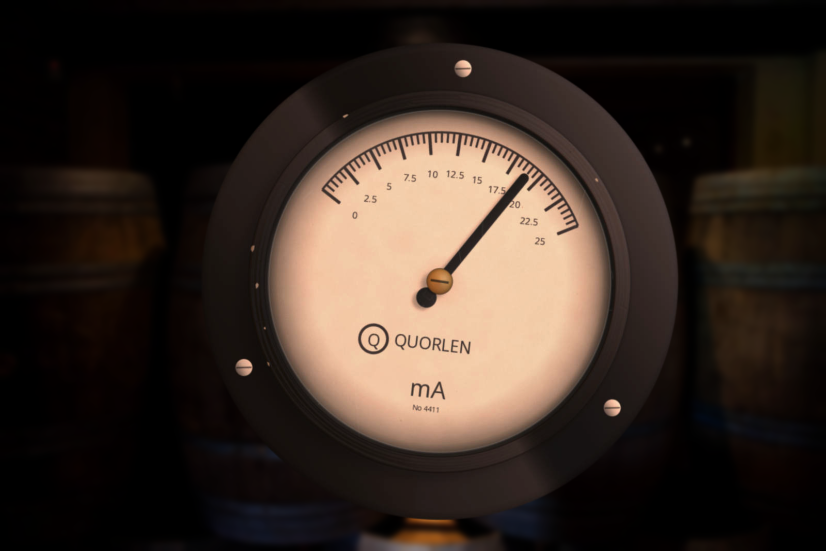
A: 19 mA
